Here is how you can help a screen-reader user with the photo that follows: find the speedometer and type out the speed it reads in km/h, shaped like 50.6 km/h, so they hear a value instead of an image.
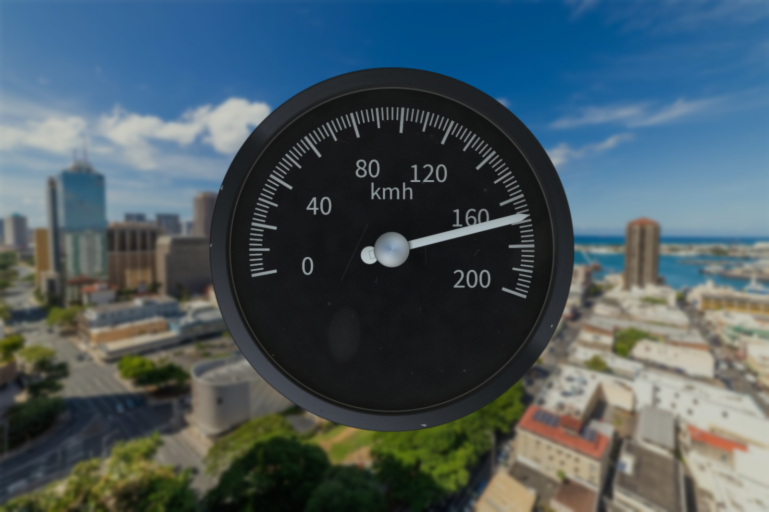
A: 168 km/h
